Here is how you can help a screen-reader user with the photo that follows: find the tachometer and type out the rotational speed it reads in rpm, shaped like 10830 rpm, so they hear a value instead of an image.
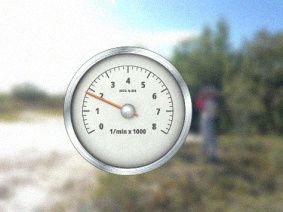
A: 1800 rpm
